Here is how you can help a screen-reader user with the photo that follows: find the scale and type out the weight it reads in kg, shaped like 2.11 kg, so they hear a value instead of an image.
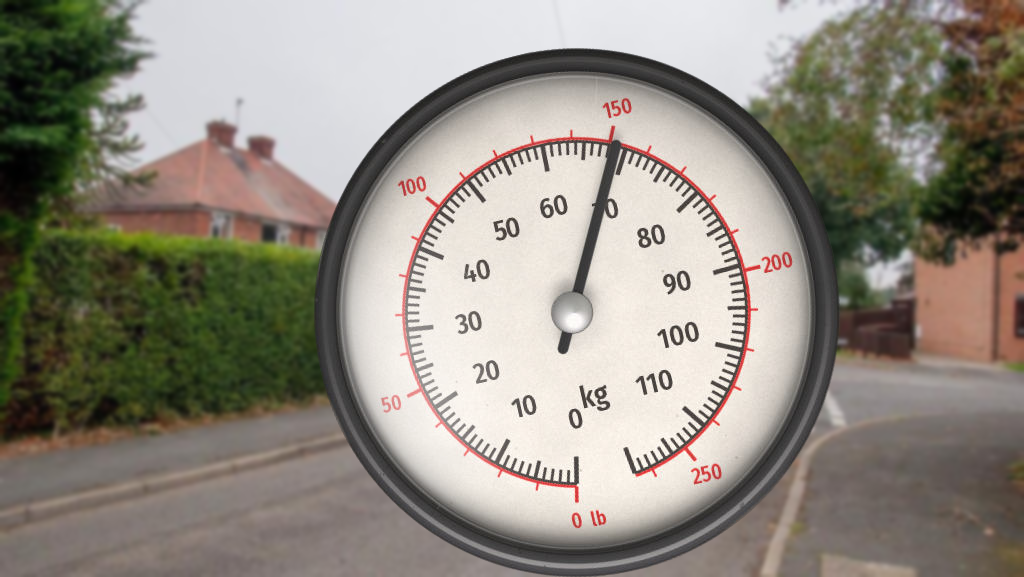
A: 69 kg
